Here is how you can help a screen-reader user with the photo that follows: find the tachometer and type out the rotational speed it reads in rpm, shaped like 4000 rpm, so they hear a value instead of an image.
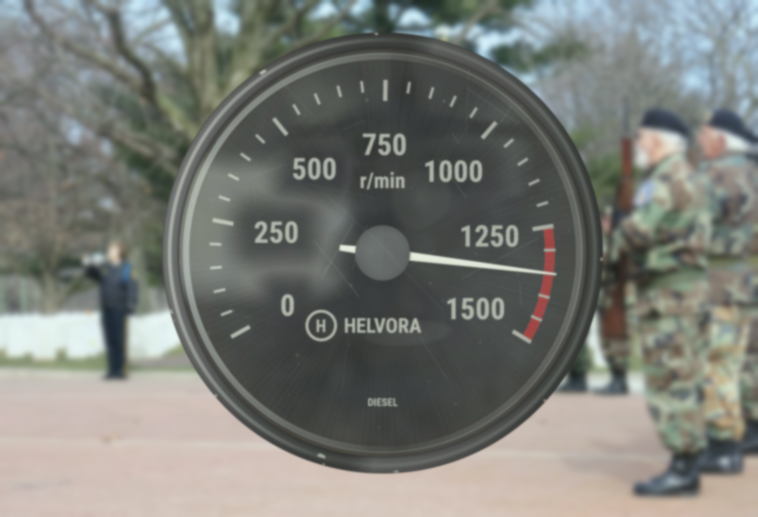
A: 1350 rpm
